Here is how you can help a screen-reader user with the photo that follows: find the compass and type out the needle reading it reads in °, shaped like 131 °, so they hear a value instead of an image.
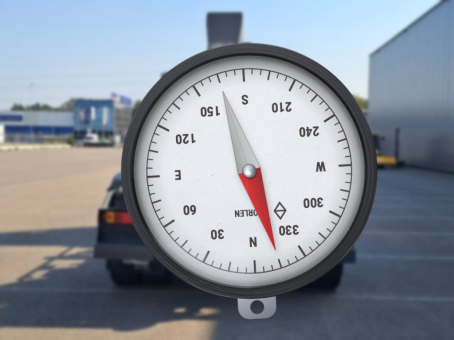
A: 345 °
